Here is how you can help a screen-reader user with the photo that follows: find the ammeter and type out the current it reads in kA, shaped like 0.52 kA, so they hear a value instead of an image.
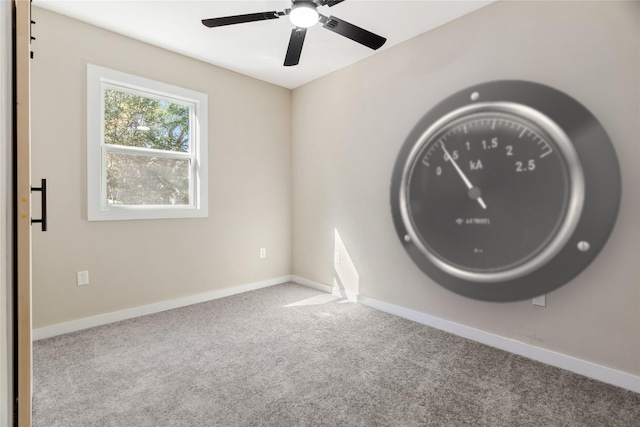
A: 0.5 kA
